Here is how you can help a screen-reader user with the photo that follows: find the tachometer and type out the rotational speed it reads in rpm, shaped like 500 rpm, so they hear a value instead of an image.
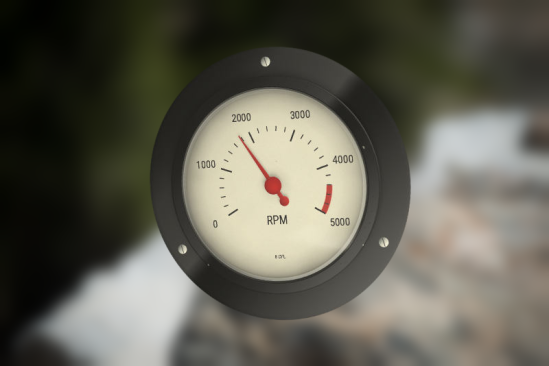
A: 1800 rpm
